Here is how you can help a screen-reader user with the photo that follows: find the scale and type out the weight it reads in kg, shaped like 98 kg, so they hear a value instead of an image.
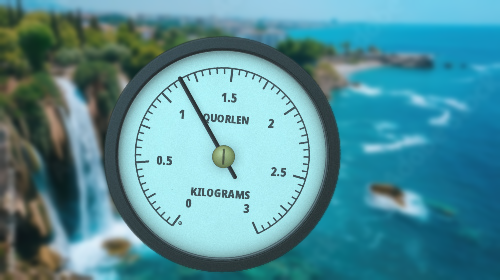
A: 1.15 kg
